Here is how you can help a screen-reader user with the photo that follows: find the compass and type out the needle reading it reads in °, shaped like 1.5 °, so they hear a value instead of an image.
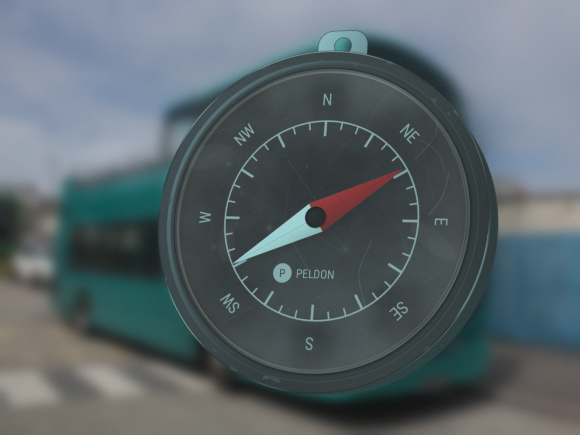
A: 60 °
